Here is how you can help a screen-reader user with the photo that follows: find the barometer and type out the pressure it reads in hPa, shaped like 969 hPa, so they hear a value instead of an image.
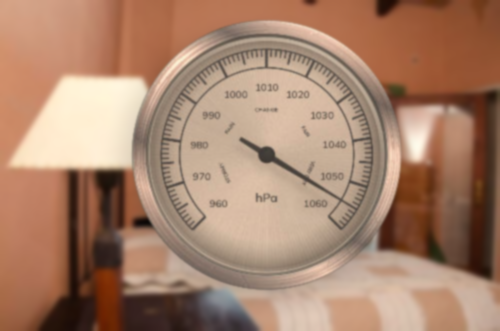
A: 1055 hPa
